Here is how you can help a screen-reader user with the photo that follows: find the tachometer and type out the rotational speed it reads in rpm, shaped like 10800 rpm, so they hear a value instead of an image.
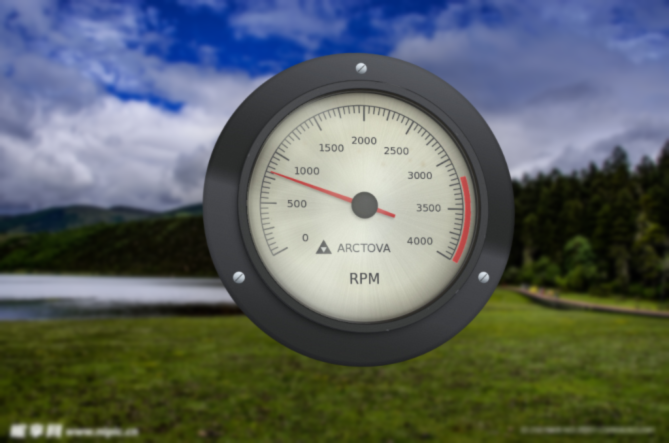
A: 800 rpm
